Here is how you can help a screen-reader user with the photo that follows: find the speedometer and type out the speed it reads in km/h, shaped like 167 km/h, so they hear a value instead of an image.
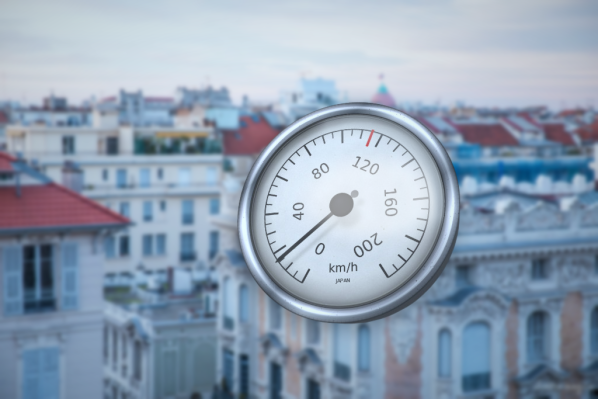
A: 15 km/h
